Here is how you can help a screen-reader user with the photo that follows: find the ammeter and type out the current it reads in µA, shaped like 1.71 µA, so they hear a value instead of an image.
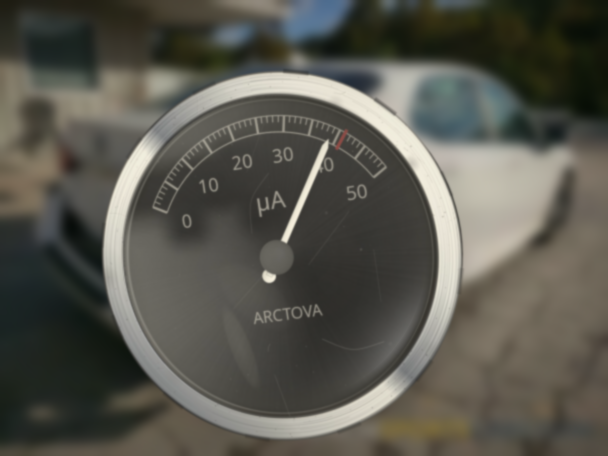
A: 39 µA
